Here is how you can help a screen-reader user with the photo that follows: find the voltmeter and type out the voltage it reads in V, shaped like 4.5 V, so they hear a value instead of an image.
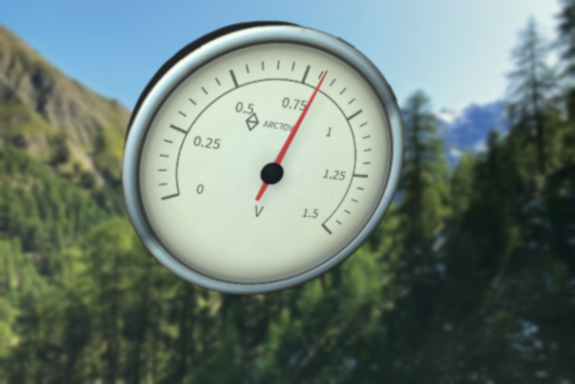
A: 0.8 V
